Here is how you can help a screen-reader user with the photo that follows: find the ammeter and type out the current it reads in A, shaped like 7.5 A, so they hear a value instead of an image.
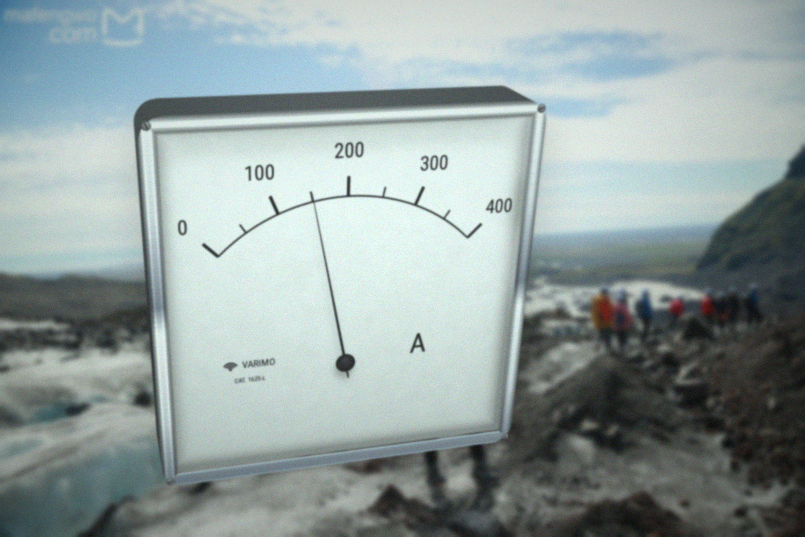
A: 150 A
